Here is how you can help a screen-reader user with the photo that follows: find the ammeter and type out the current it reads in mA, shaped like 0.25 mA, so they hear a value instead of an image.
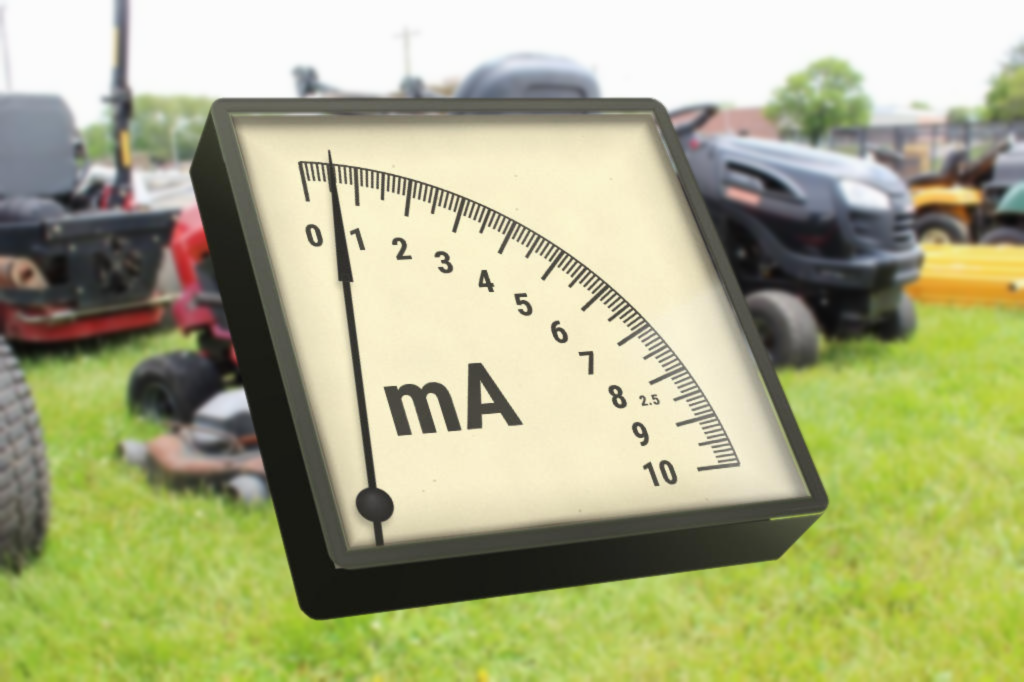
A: 0.5 mA
